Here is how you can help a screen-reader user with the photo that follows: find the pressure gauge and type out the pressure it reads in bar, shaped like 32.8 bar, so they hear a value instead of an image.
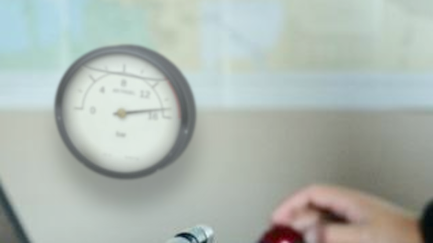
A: 15 bar
